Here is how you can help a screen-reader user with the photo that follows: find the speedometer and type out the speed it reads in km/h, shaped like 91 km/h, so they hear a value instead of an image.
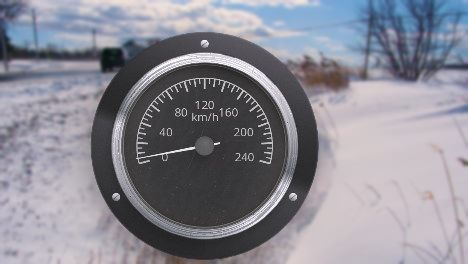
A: 5 km/h
